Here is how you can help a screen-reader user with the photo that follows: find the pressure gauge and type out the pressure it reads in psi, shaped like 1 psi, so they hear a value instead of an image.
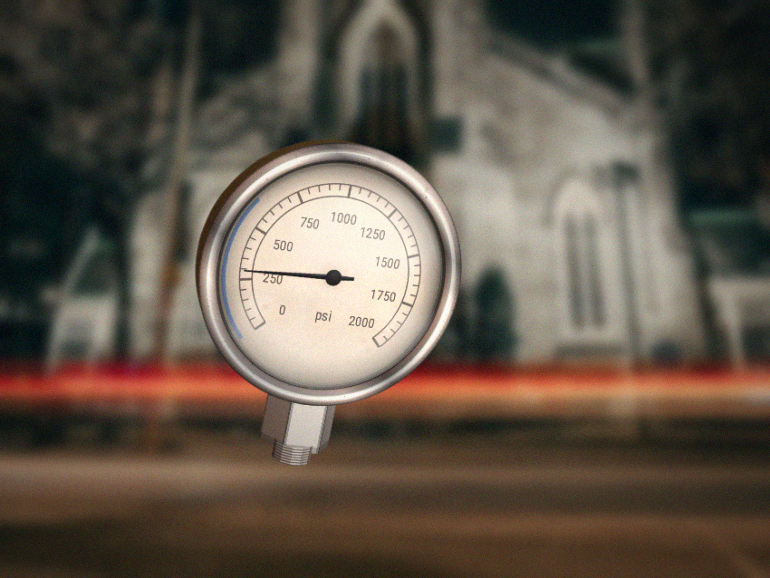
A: 300 psi
